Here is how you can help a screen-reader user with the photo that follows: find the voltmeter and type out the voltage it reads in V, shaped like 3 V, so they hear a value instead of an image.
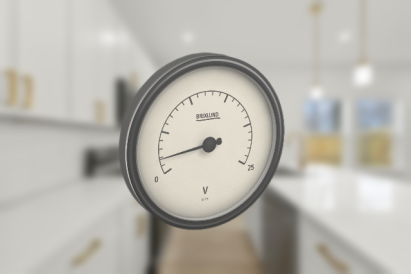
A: 2 V
